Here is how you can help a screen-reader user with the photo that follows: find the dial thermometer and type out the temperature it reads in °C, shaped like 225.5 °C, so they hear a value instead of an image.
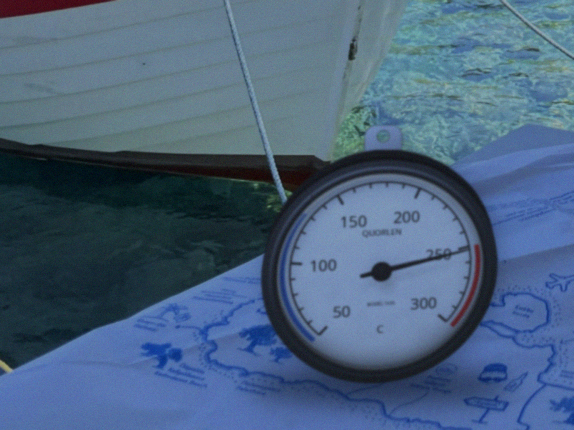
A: 250 °C
